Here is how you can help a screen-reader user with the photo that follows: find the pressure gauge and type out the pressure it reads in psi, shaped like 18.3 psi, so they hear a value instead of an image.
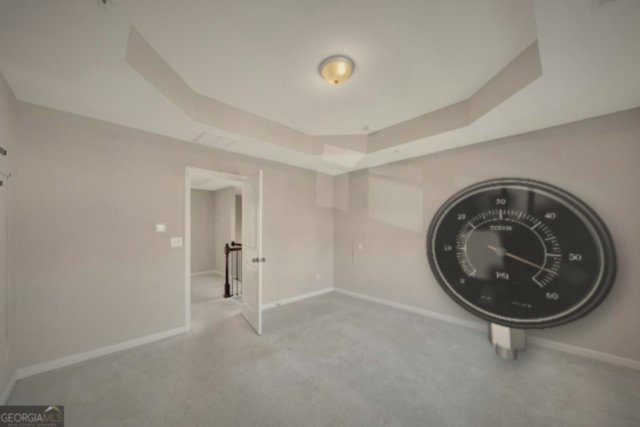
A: 55 psi
